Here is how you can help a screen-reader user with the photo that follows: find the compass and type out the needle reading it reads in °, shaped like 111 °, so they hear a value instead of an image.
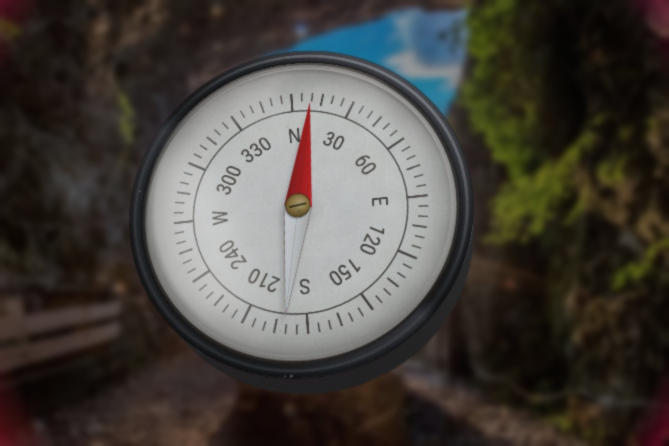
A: 10 °
